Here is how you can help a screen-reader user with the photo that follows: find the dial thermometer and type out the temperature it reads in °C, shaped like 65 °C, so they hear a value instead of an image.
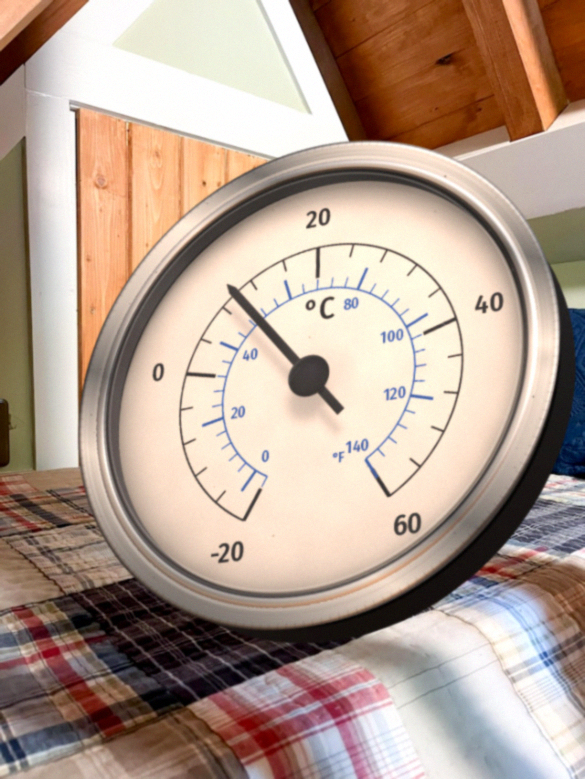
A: 10 °C
